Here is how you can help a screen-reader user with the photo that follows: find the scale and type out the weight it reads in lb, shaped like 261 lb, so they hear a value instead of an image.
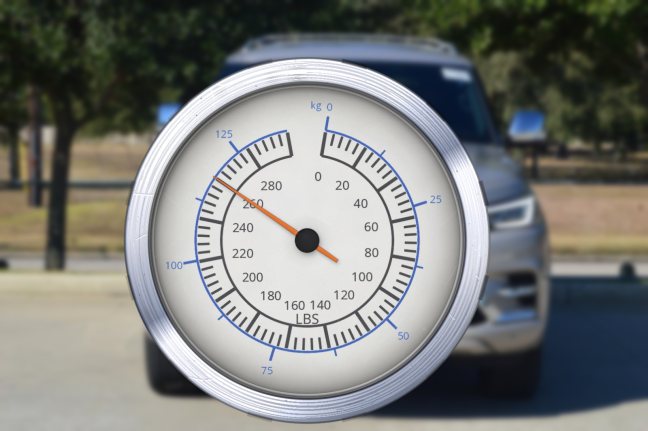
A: 260 lb
